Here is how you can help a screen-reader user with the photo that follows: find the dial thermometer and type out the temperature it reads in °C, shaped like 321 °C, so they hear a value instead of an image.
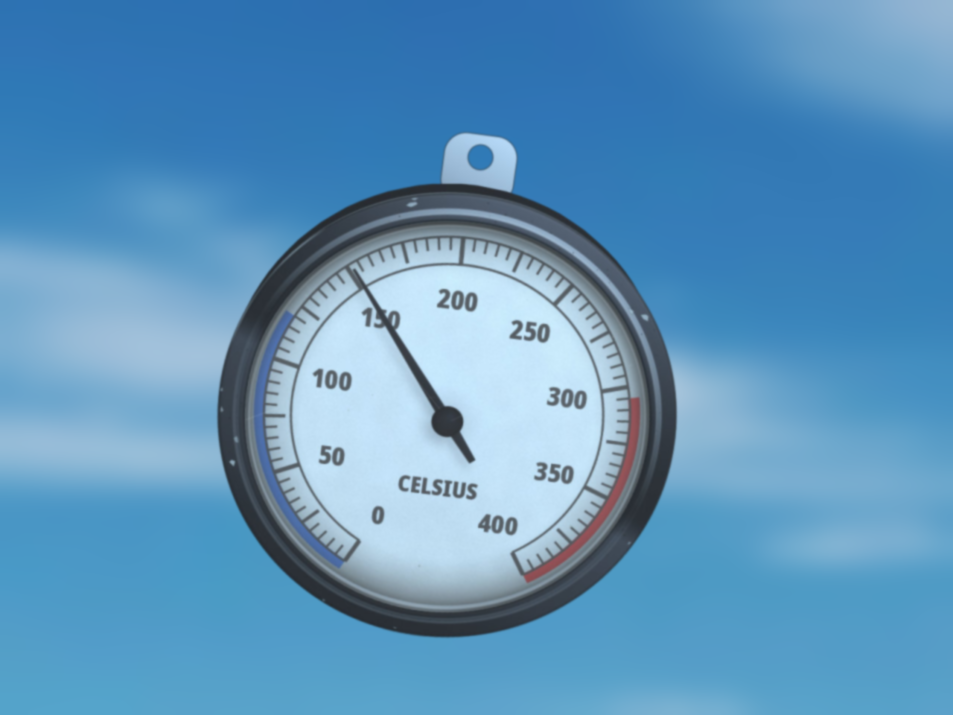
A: 152.5 °C
